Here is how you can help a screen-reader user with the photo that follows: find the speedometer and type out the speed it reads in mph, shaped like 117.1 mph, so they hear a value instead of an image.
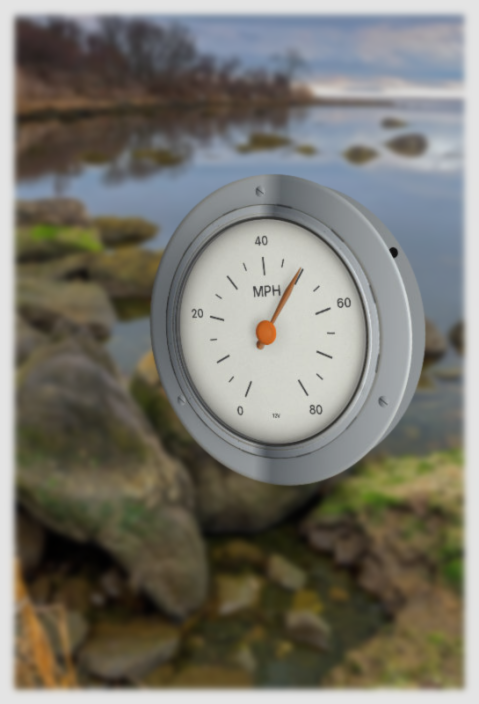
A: 50 mph
